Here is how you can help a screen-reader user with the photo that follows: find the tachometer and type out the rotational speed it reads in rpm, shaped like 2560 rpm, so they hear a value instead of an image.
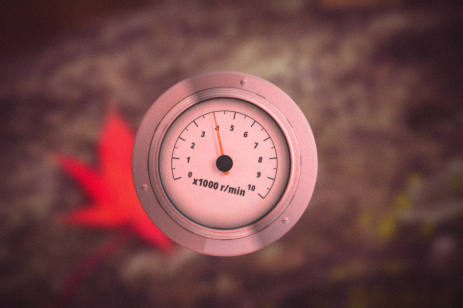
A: 4000 rpm
